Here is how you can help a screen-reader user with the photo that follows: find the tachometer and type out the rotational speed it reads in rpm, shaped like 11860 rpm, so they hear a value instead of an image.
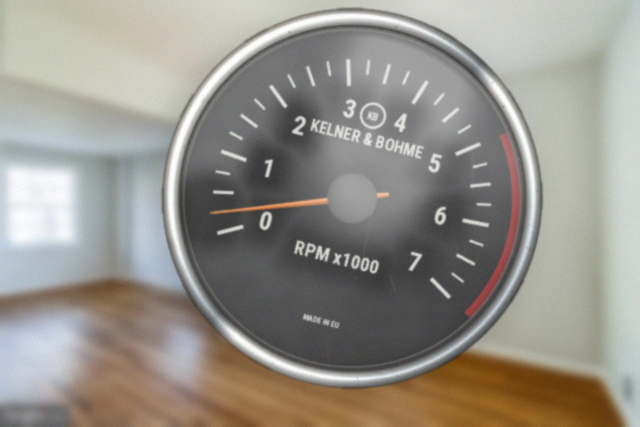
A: 250 rpm
